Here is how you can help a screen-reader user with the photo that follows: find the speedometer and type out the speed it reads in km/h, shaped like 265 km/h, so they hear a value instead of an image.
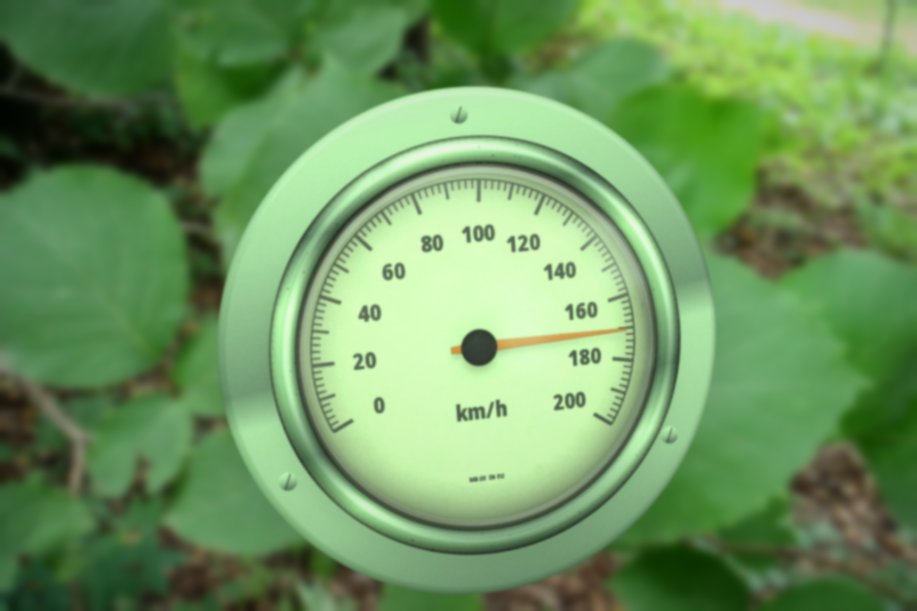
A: 170 km/h
